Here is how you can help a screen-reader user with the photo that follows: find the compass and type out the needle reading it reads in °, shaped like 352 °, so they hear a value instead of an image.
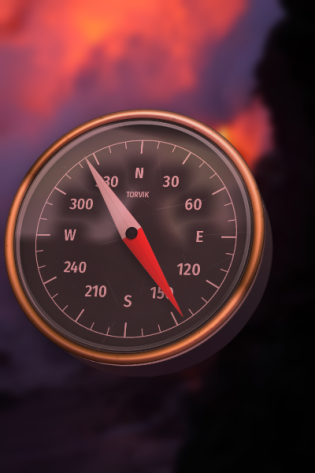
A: 145 °
